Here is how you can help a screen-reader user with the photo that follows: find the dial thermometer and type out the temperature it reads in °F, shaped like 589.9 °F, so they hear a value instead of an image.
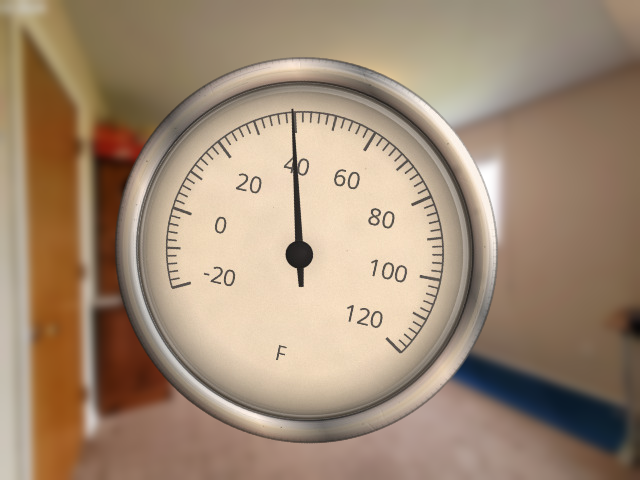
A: 40 °F
